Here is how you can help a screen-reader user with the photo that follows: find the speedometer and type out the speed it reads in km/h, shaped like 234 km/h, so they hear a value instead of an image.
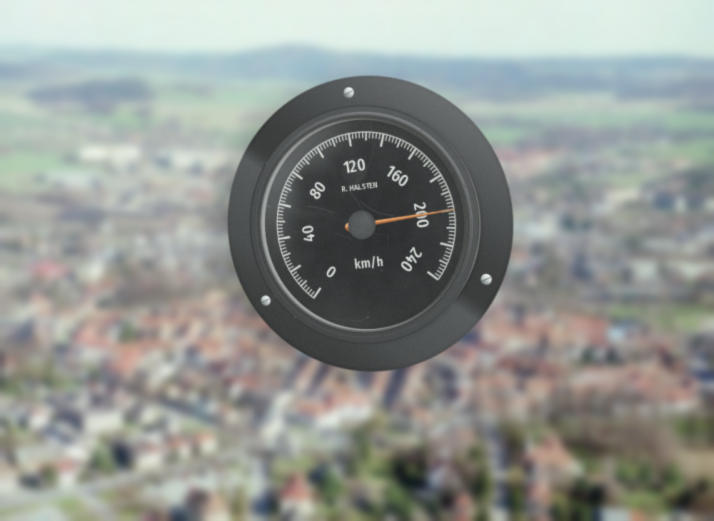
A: 200 km/h
